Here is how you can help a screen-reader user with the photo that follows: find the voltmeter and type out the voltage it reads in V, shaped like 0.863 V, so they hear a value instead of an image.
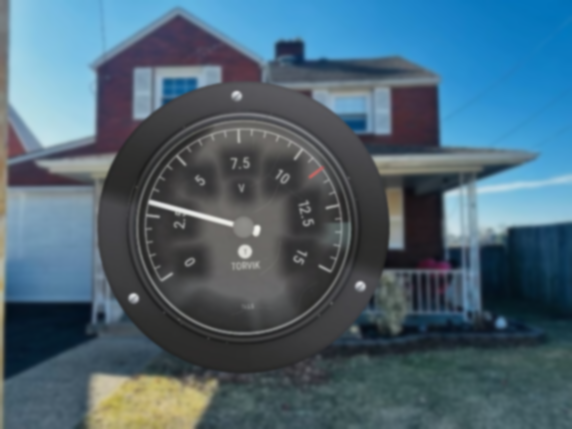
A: 3 V
